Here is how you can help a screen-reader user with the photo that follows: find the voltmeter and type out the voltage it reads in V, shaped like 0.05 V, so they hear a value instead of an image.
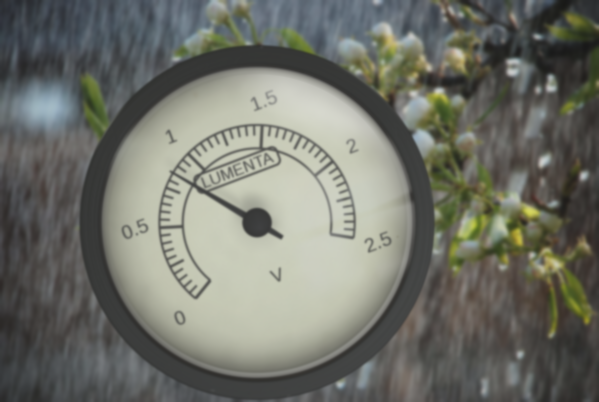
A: 0.85 V
